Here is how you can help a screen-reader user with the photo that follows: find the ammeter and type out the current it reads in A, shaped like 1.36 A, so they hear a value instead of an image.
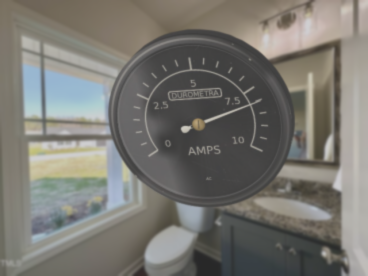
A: 8 A
